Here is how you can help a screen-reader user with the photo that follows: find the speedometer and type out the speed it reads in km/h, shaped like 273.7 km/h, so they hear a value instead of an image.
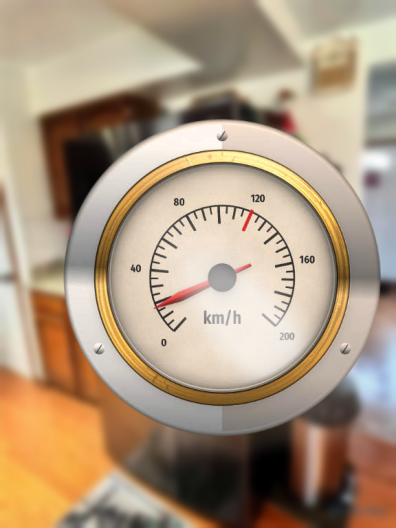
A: 17.5 km/h
